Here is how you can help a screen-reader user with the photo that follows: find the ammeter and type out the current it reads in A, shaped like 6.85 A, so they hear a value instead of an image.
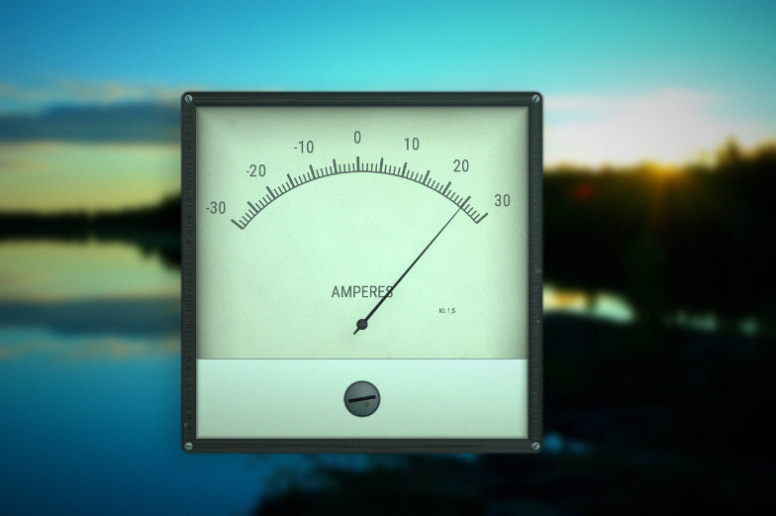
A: 25 A
